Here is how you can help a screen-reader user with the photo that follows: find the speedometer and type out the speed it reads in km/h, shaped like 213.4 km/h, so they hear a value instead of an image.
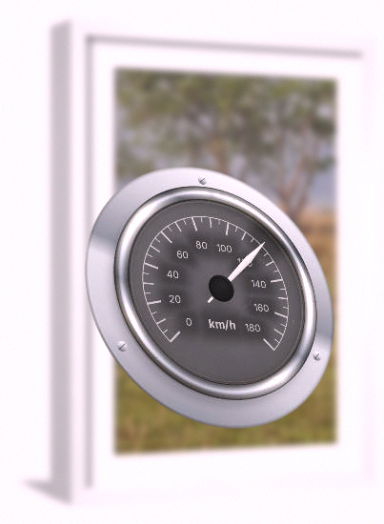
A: 120 km/h
